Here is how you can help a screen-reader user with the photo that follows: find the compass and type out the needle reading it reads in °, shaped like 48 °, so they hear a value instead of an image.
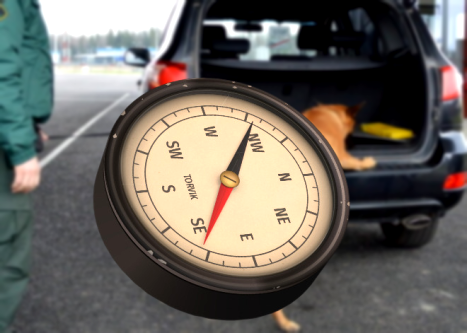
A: 125 °
